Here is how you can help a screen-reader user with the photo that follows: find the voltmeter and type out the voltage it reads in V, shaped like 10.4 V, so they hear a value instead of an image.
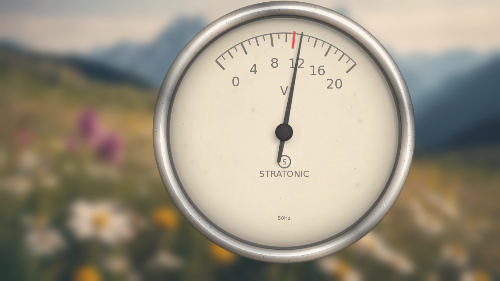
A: 12 V
